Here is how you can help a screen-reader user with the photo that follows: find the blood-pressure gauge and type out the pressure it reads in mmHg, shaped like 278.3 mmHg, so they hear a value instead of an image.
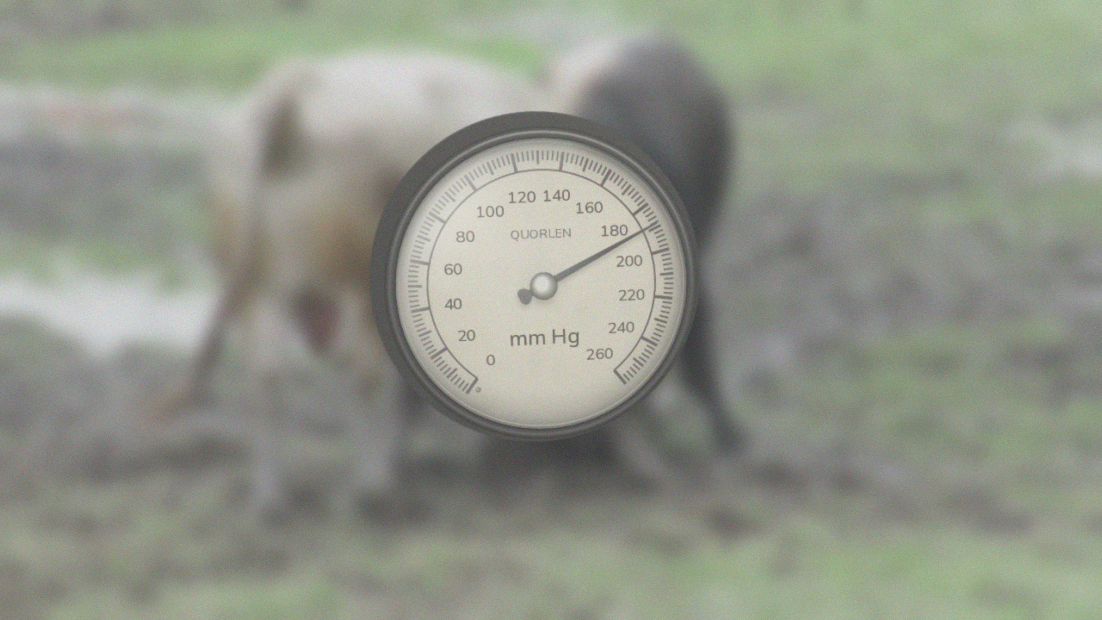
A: 188 mmHg
